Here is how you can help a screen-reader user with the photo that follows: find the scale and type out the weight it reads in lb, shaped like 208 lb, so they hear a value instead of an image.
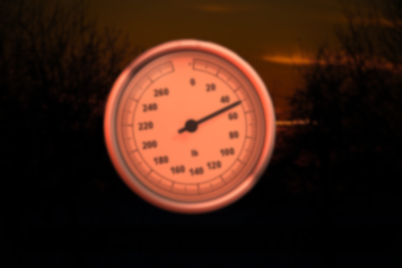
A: 50 lb
